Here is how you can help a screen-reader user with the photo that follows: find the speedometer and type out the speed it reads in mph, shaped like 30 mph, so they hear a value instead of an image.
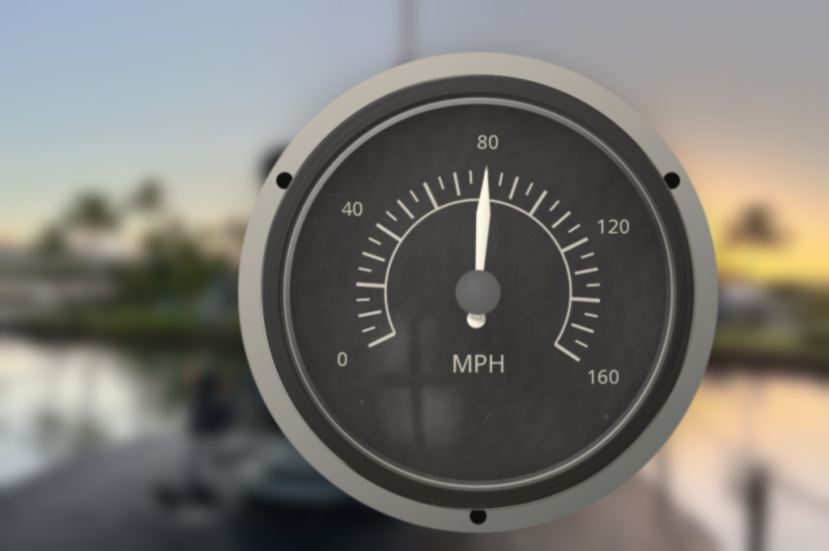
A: 80 mph
